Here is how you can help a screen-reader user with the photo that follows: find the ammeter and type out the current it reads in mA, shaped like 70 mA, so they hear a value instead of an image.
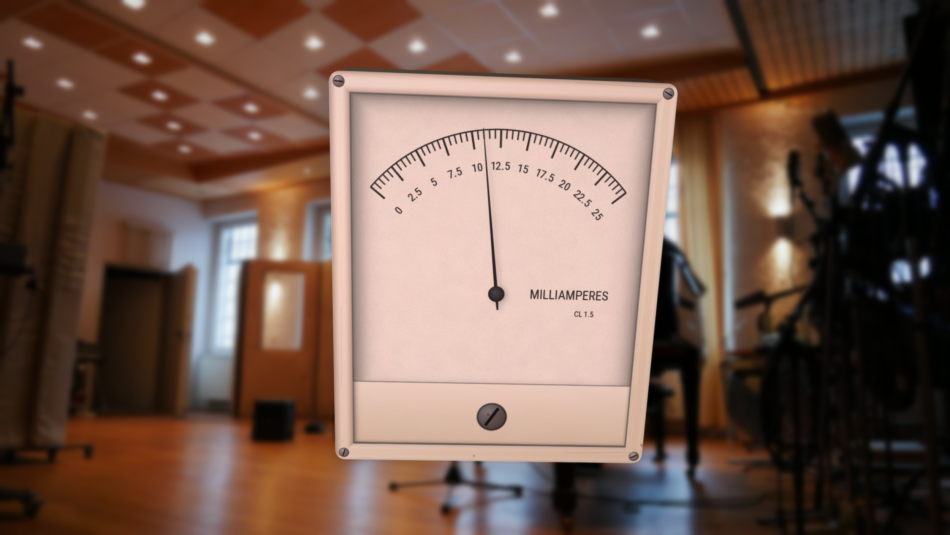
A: 11 mA
